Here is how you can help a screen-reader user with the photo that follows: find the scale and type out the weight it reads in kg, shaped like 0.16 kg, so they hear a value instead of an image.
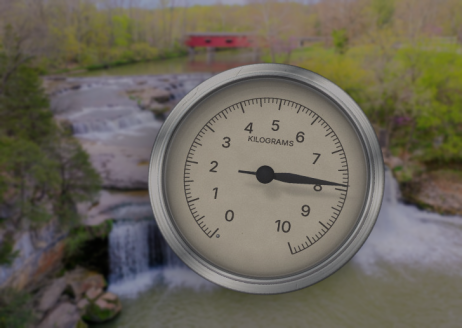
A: 7.9 kg
